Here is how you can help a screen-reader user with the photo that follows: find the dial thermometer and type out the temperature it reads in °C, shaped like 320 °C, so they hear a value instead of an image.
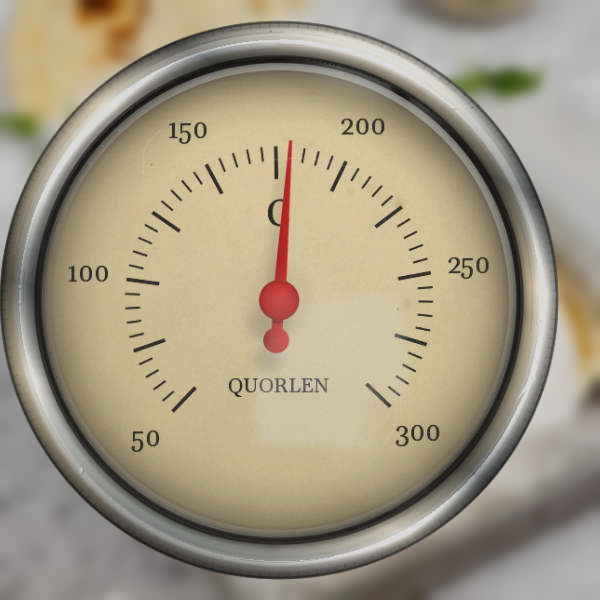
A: 180 °C
